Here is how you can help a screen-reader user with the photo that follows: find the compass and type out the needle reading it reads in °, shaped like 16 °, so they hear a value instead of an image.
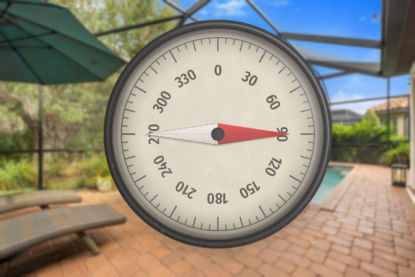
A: 90 °
